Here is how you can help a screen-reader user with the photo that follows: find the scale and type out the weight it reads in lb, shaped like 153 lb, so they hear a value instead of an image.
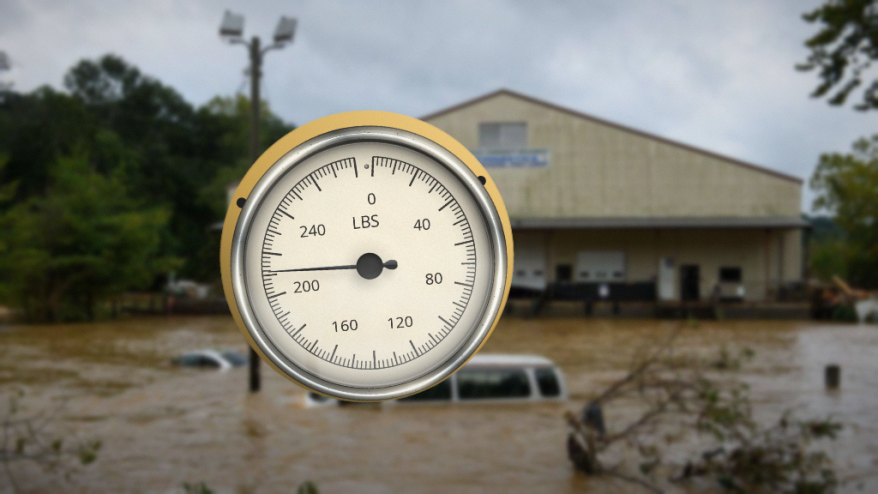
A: 212 lb
